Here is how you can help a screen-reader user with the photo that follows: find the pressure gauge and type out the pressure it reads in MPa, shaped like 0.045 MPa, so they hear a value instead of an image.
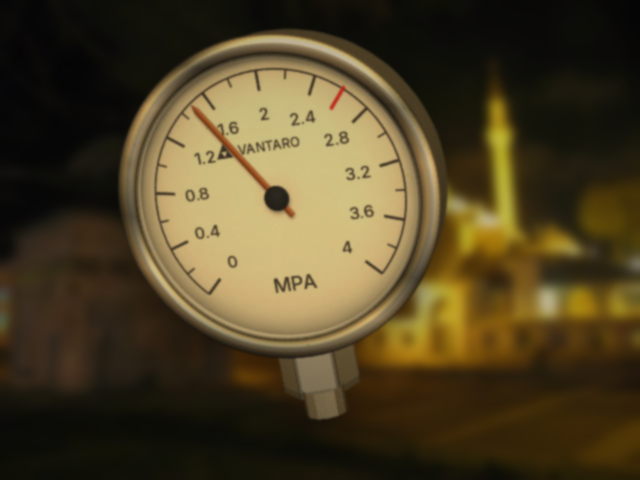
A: 1.5 MPa
